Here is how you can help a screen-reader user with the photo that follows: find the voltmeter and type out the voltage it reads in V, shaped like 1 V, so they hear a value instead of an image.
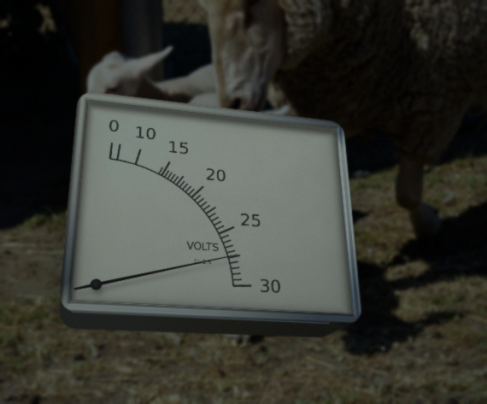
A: 27.5 V
